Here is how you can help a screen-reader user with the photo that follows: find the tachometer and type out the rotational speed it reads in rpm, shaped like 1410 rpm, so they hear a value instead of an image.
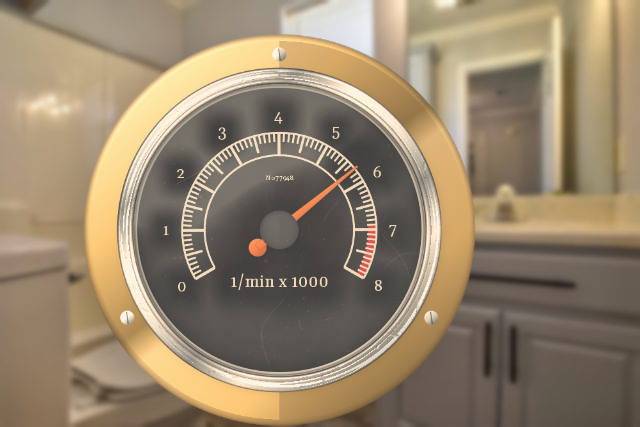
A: 5700 rpm
